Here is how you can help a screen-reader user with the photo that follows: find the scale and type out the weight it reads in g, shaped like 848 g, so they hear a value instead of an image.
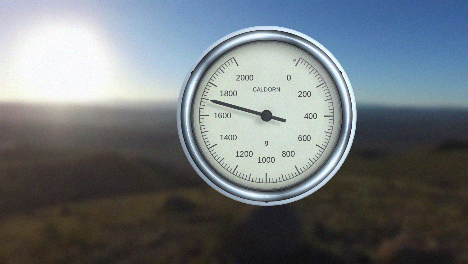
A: 1700 g
